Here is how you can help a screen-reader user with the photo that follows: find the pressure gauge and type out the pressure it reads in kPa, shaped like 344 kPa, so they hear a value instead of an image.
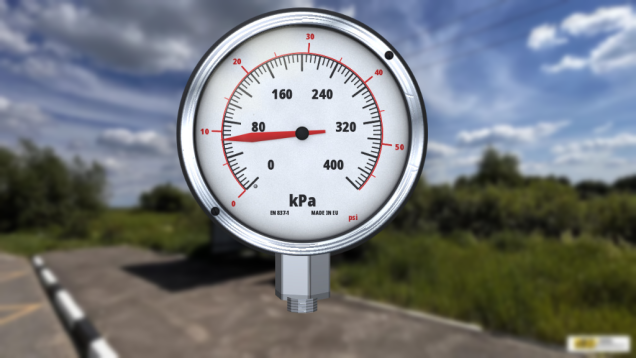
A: 60 kPa
